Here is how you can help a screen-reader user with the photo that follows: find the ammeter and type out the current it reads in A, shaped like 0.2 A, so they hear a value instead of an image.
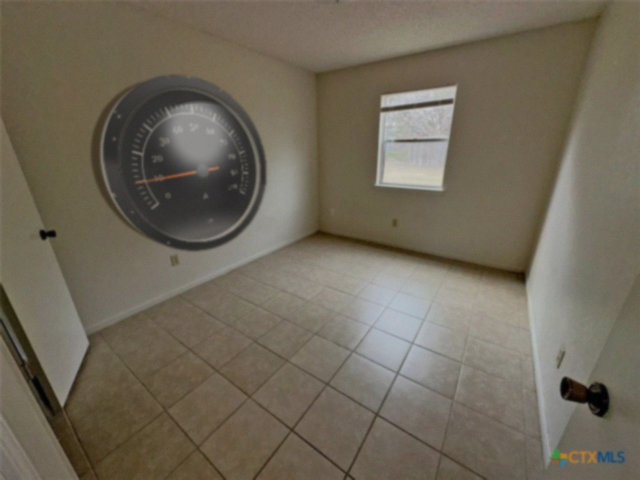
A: 10 A
